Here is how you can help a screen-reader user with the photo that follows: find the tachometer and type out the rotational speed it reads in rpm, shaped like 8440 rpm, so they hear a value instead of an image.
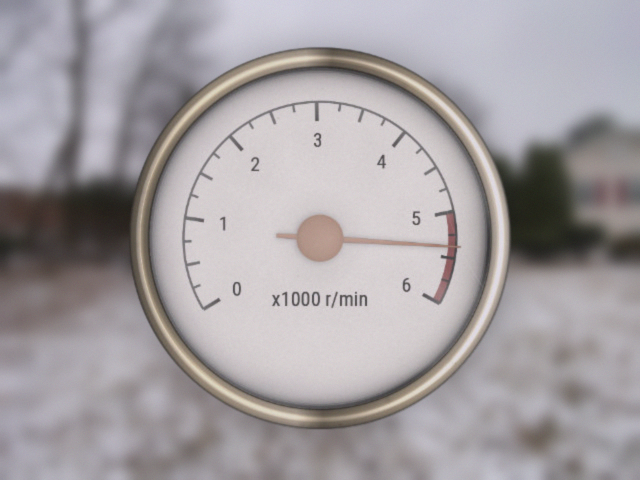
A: 5375 rpm
